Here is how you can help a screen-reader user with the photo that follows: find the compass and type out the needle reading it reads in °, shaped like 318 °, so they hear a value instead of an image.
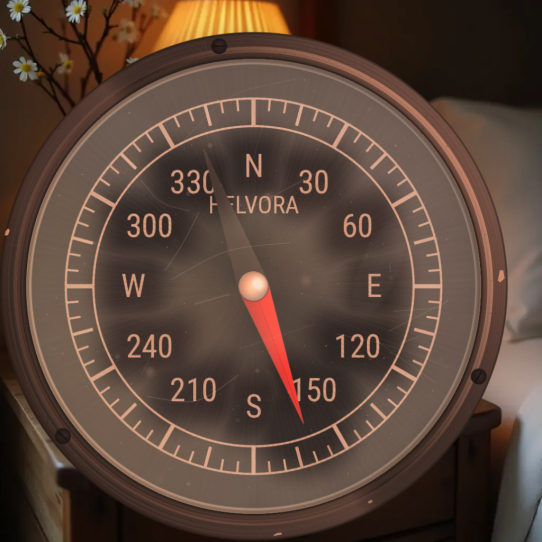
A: 160 °
